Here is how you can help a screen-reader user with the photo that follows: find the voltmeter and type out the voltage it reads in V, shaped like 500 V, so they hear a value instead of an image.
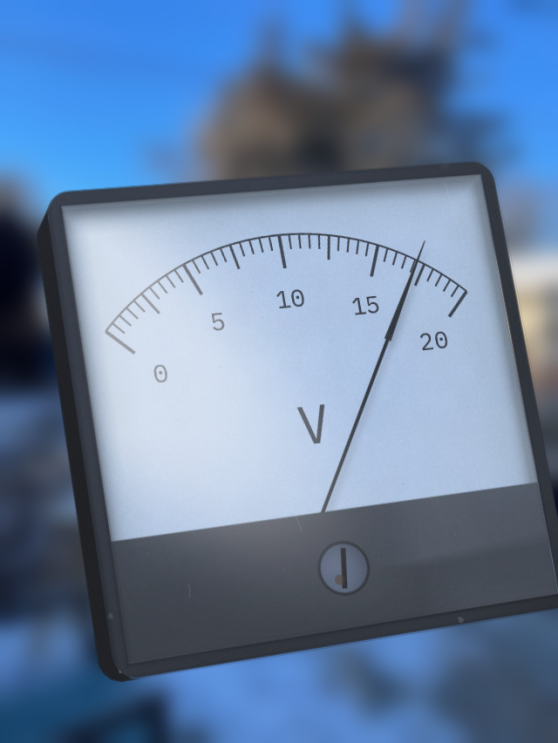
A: 17 V
